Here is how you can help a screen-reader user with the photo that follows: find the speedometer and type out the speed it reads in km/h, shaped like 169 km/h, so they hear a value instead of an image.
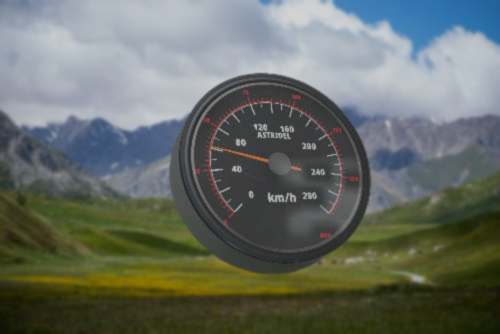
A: 60 km/h
